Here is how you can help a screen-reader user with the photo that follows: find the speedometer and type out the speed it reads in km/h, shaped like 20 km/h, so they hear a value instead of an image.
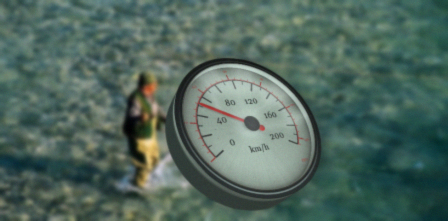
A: 50 km/h
